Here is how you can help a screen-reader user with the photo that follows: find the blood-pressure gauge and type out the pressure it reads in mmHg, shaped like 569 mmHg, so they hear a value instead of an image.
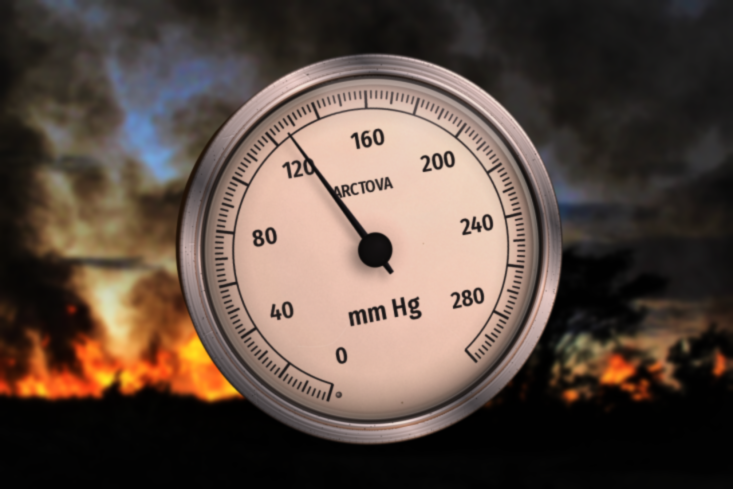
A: 126 mmHg
